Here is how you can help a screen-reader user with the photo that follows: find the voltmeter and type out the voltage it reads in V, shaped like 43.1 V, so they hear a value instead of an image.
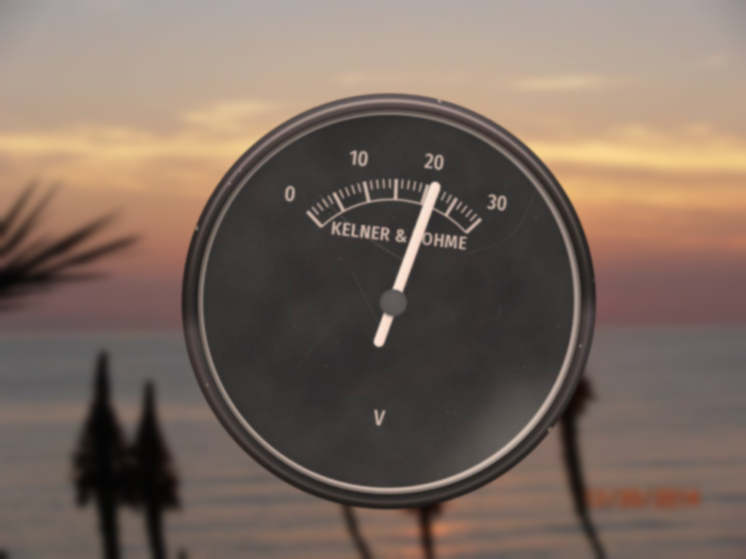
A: 21 V
